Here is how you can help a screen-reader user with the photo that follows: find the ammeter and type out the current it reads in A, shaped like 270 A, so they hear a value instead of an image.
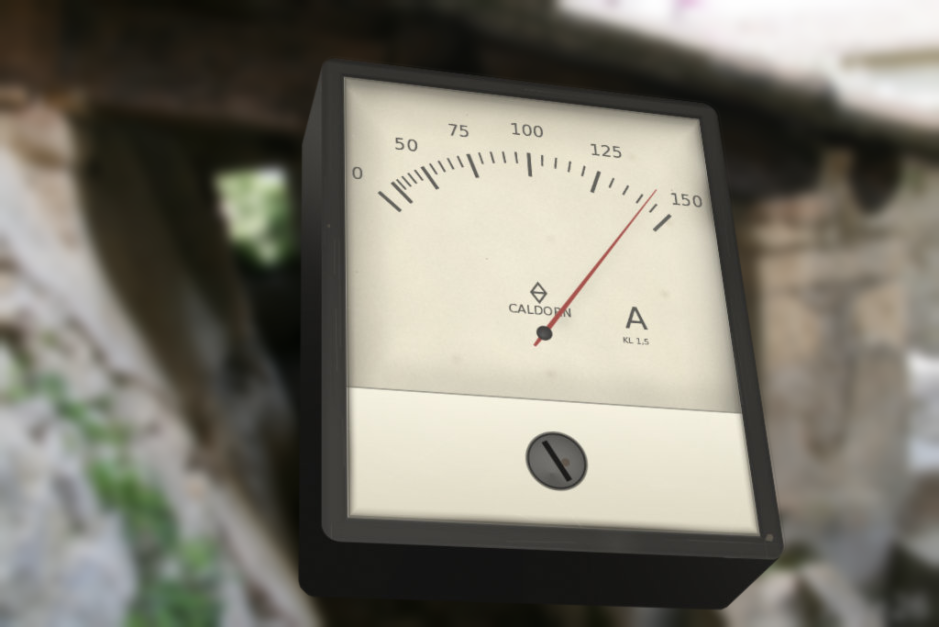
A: 142.5 A
